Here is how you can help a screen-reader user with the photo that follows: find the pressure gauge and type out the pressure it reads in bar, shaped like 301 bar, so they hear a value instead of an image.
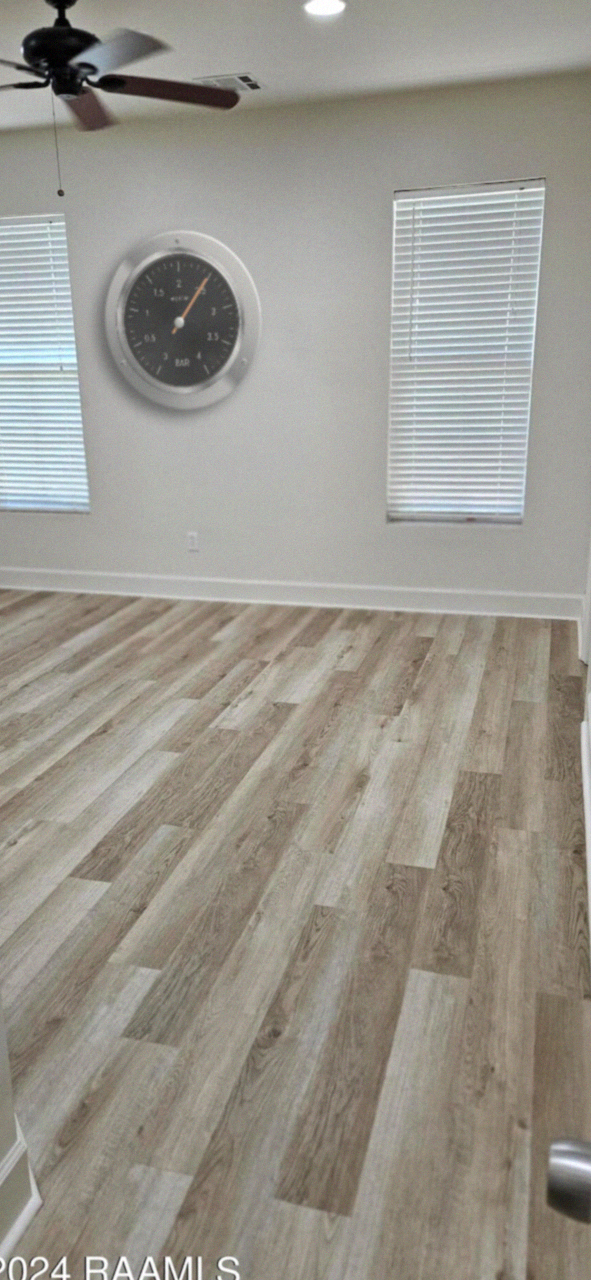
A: 2.5 bar
